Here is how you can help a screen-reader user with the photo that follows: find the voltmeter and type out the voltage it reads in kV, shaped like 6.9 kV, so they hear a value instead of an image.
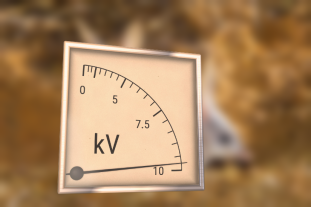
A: 9.75 kV
